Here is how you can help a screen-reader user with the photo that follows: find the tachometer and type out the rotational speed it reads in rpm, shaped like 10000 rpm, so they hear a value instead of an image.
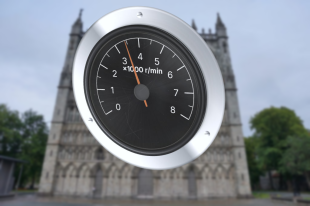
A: 3500 rpm
